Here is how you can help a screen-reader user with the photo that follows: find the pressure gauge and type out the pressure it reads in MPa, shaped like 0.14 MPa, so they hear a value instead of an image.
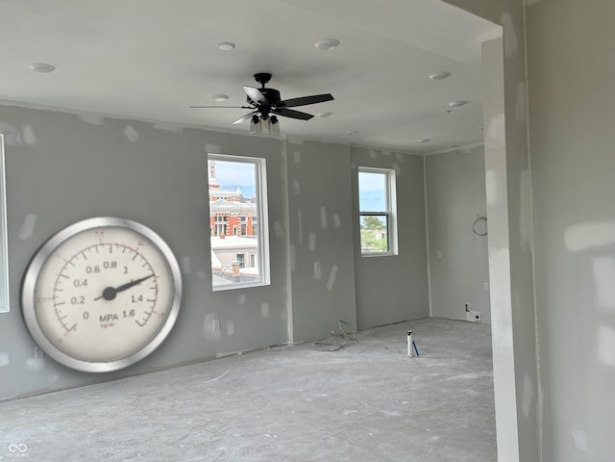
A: 1.2 MPa
